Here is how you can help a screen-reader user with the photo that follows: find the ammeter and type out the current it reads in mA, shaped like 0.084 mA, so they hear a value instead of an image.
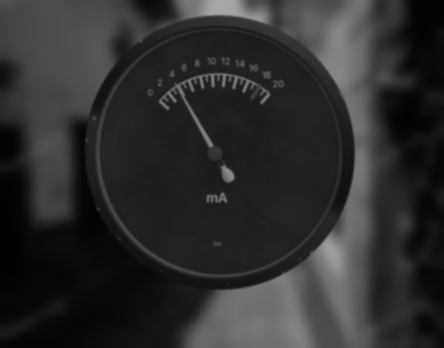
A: 4 mA
